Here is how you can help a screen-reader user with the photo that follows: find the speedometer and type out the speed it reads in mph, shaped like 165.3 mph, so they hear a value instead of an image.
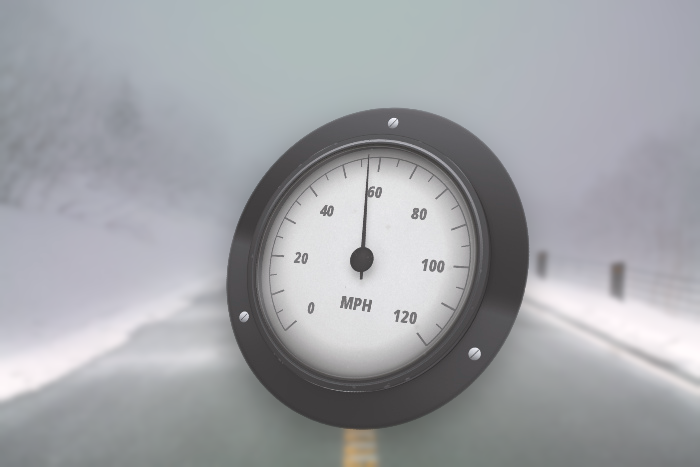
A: 57.5 mph
